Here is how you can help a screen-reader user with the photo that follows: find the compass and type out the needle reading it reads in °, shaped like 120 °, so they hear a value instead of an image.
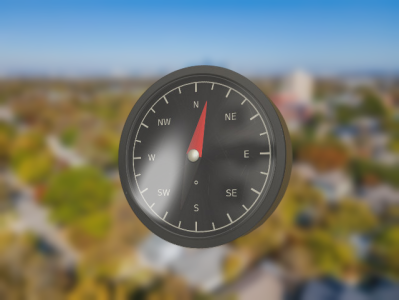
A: 15 °
